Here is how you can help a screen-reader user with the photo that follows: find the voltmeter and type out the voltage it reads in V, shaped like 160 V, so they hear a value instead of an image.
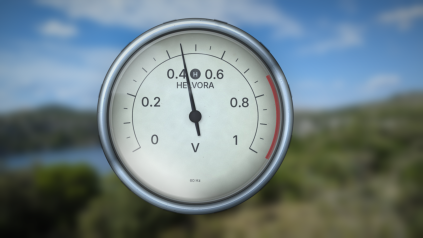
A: 0.45 V
